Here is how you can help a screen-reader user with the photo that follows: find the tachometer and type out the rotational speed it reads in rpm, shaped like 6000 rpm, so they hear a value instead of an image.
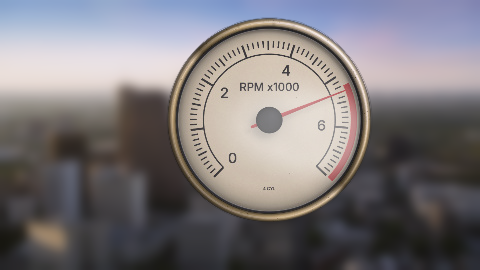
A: 5300 rpm
